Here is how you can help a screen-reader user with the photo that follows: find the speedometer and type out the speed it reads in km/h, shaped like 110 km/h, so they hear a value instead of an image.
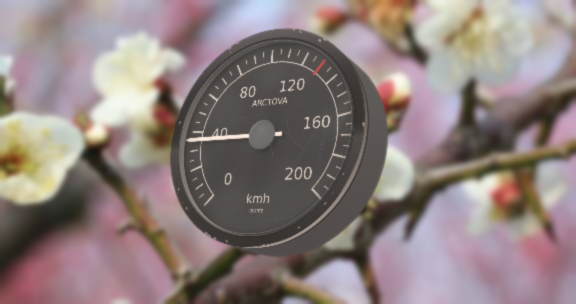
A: 35 km/h
